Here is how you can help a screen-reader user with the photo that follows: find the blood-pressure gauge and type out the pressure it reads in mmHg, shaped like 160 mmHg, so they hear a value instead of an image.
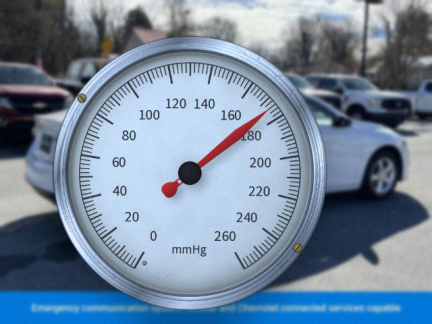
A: 174 mmHg
